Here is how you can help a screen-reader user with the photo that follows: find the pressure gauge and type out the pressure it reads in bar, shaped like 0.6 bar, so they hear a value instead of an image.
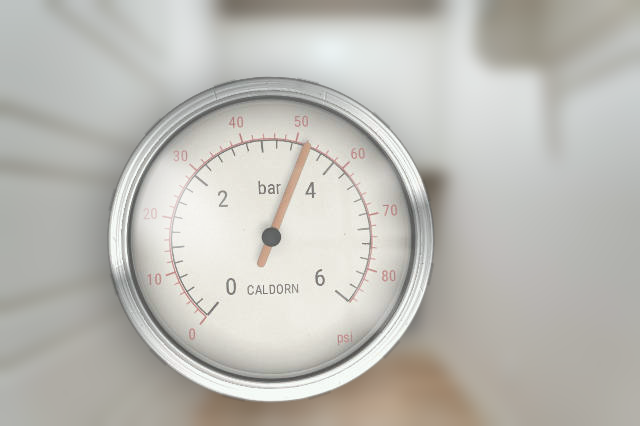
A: 3.6 bar
